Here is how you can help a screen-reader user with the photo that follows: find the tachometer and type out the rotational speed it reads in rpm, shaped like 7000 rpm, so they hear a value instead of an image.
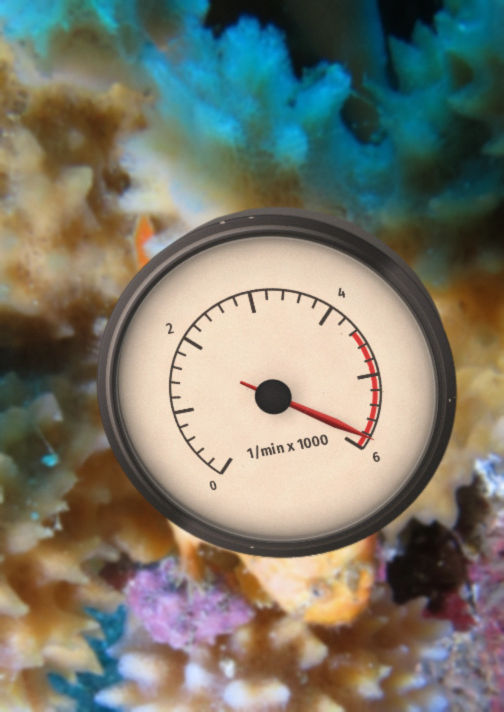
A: 5800 rpm
